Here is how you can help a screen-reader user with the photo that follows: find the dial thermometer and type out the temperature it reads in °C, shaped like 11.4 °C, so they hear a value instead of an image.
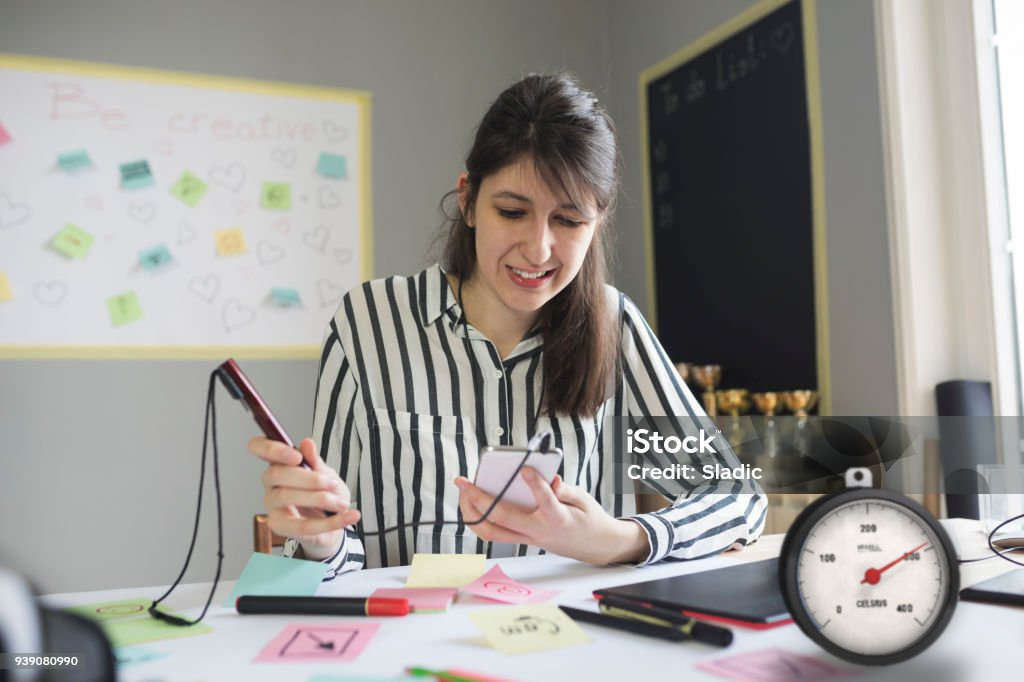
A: 290 °C
